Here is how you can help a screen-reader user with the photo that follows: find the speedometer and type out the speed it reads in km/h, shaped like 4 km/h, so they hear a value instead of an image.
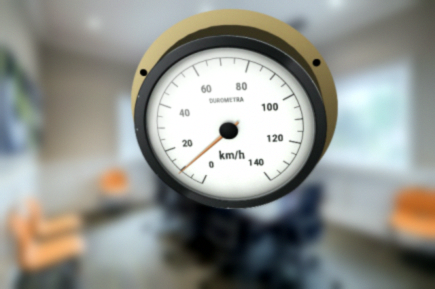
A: 10 km/h
